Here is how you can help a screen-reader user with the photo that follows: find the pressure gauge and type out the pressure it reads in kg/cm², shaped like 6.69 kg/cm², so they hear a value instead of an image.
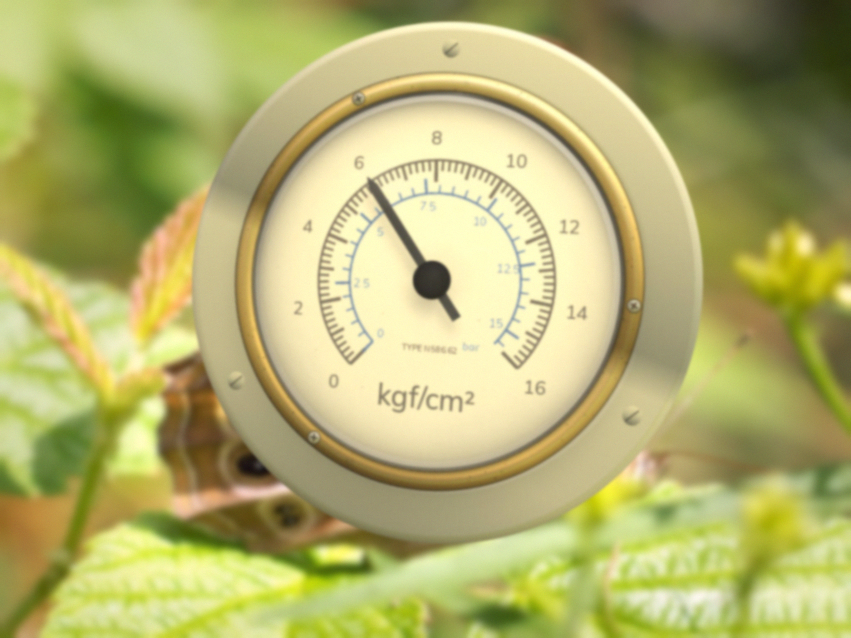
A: 6 kg/cm²
